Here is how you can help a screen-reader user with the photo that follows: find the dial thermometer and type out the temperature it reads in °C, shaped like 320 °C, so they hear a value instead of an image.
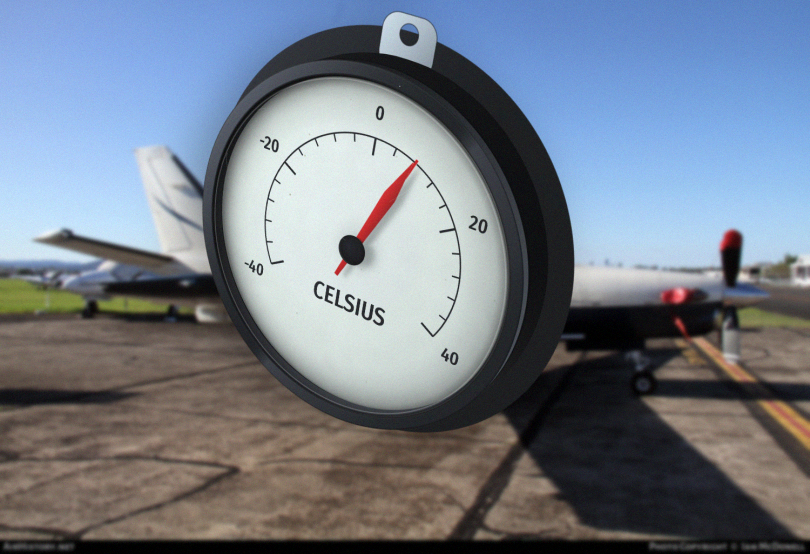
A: 8 °C
